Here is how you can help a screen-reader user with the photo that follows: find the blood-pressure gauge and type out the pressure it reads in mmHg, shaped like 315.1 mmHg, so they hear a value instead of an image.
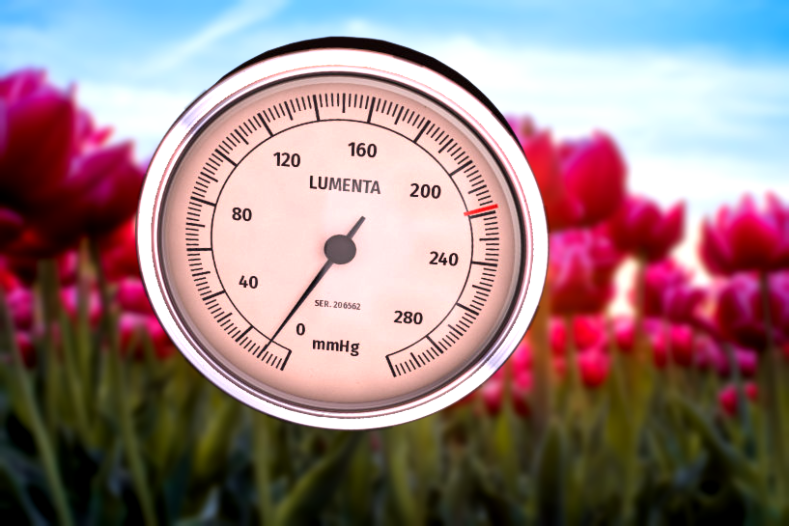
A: 10 mmHg
